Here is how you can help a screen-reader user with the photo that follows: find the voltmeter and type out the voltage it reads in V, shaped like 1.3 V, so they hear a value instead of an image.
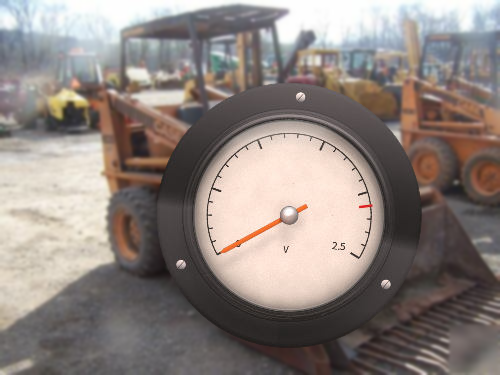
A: 0 V
